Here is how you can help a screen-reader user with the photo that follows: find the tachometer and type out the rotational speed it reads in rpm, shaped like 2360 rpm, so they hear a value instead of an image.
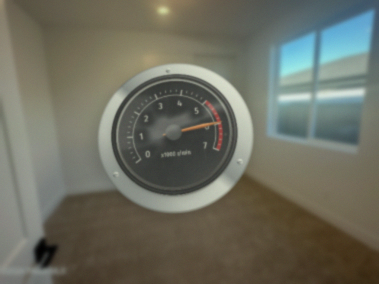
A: 6000 rpm
